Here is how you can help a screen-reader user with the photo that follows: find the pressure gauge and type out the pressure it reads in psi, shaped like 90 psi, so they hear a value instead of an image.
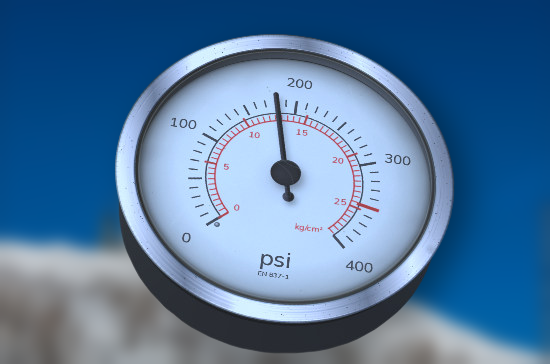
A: 180 psi
